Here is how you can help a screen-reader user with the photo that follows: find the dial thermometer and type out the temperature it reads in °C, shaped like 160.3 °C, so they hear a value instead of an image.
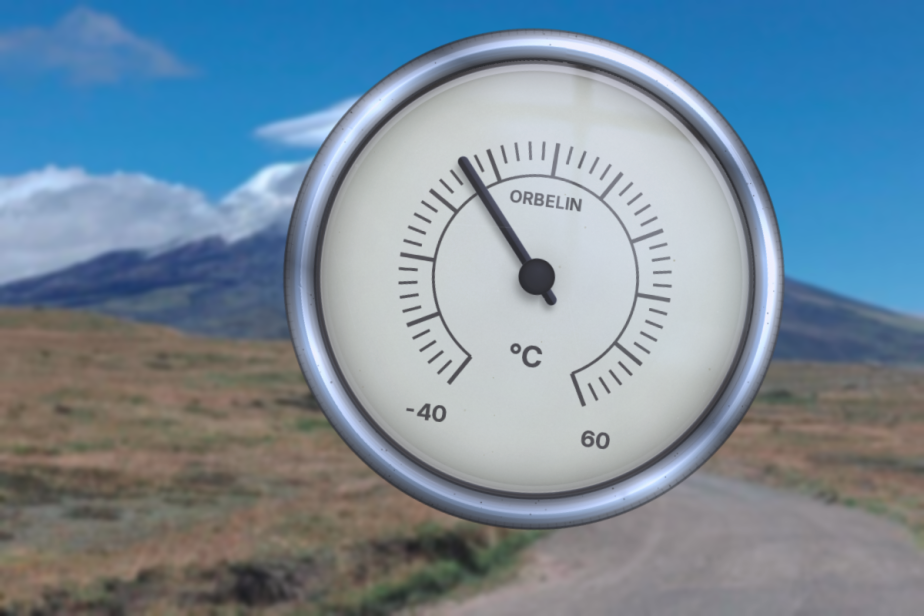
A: -4 °C
